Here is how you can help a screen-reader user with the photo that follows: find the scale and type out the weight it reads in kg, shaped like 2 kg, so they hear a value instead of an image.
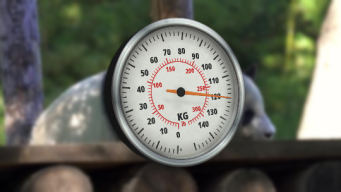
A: 120 kg
